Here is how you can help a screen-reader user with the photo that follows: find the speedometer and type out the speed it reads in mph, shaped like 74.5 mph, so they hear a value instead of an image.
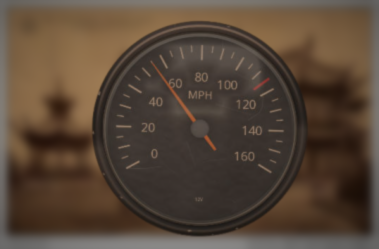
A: 55 mph
